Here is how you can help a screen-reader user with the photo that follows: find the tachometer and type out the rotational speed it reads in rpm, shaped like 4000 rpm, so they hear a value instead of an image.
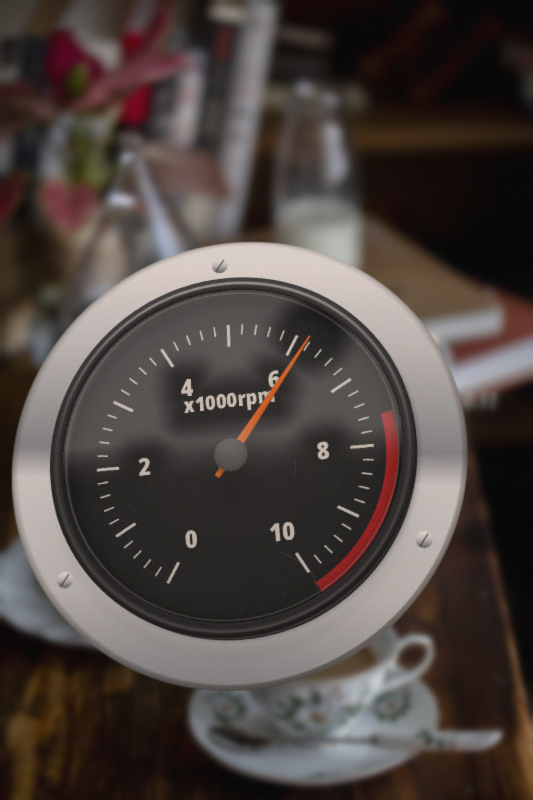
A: 6200 rpm
